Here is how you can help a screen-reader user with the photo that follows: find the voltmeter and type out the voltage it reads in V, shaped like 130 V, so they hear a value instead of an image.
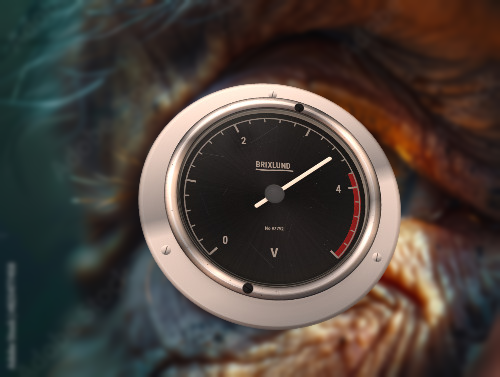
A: 3.5 V
